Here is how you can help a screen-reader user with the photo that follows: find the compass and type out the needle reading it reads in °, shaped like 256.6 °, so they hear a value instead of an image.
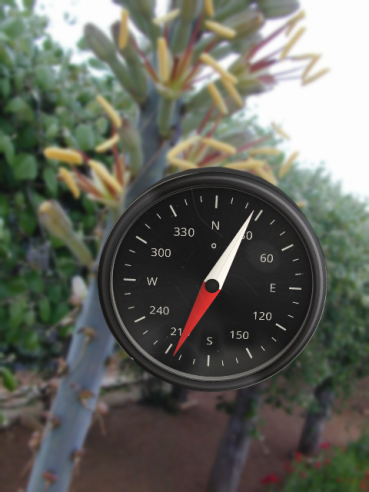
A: 205 °
